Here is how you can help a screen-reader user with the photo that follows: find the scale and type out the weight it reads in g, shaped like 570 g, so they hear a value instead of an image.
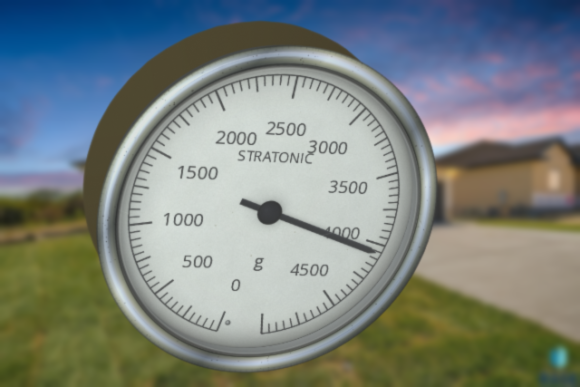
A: 4050 g
